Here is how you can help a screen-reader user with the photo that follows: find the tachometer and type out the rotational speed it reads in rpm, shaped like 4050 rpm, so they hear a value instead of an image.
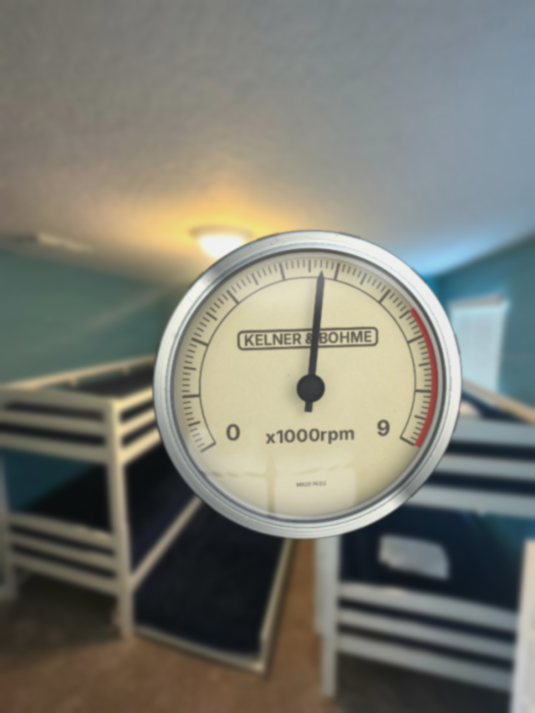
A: 4700 rpm
